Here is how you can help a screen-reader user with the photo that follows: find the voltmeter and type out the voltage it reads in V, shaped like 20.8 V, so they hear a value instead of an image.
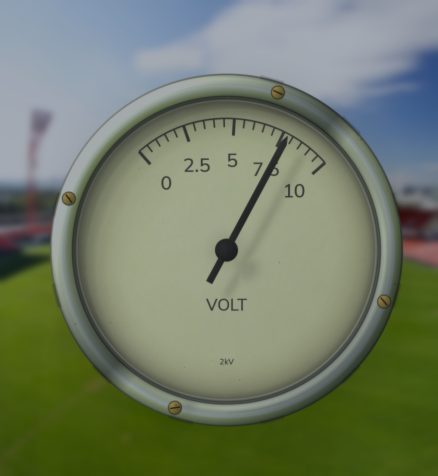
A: 7.75 V
